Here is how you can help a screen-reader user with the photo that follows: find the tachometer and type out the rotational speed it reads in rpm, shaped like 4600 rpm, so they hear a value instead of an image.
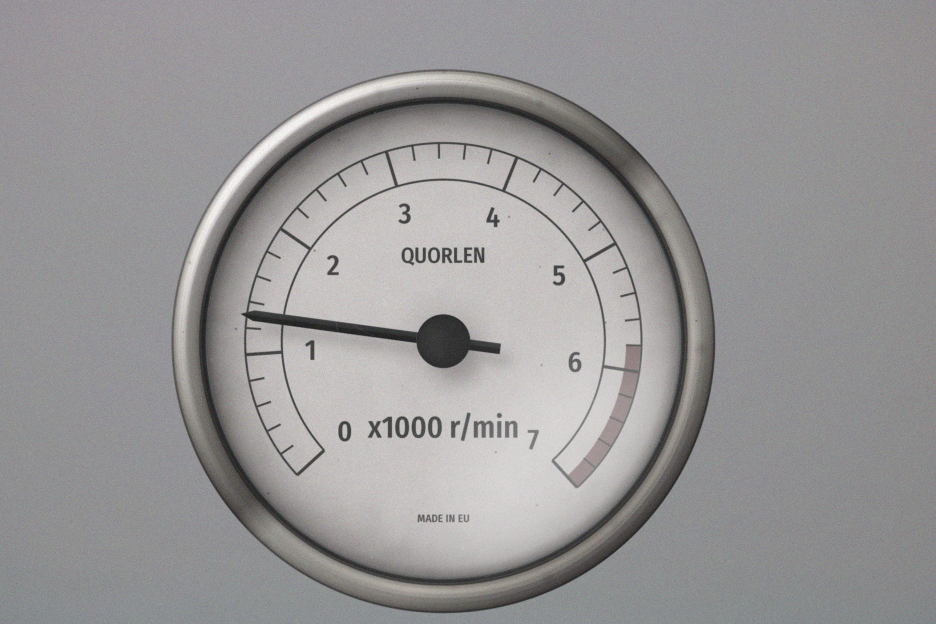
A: 1300 rpm
